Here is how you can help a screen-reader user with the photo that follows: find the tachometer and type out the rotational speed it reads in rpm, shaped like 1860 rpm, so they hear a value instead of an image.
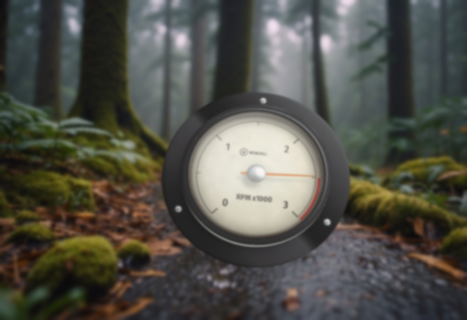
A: 2500 rpm
